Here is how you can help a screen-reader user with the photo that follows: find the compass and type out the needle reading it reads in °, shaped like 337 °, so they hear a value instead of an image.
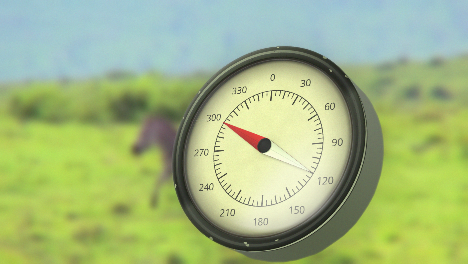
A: 300 °
